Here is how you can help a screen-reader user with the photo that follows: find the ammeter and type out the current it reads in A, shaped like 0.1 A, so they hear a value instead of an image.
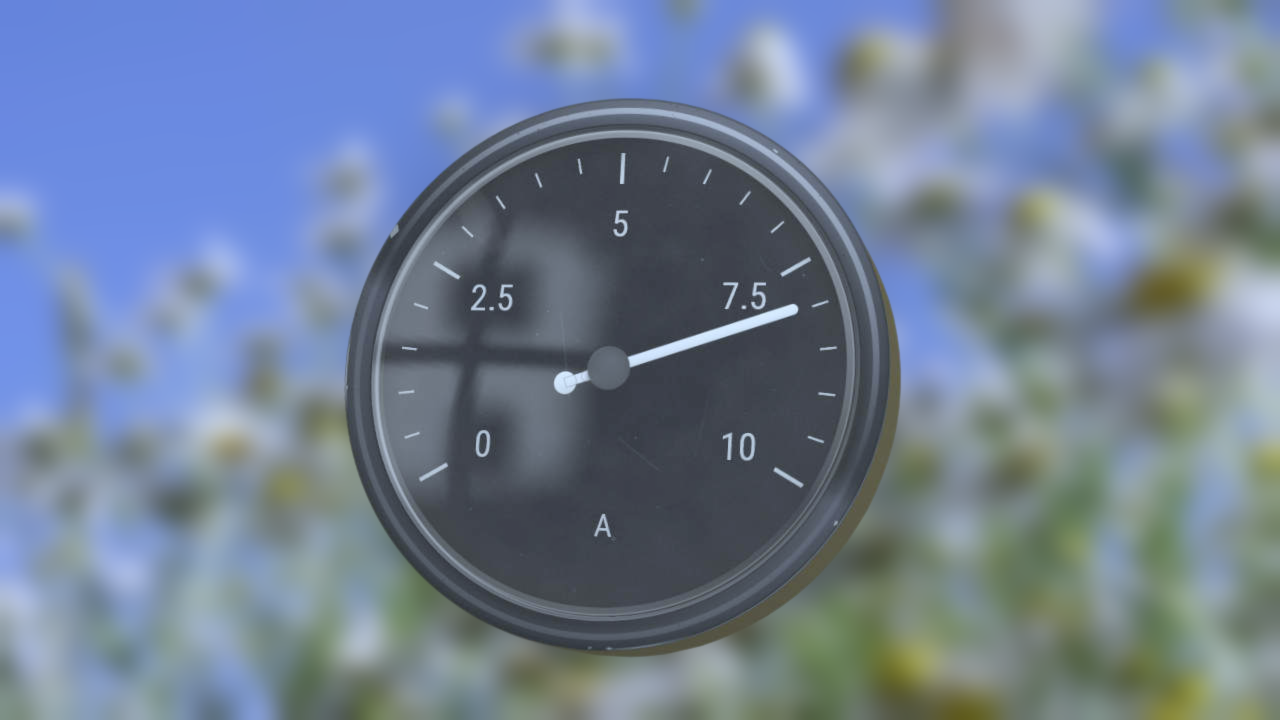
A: 8 A
